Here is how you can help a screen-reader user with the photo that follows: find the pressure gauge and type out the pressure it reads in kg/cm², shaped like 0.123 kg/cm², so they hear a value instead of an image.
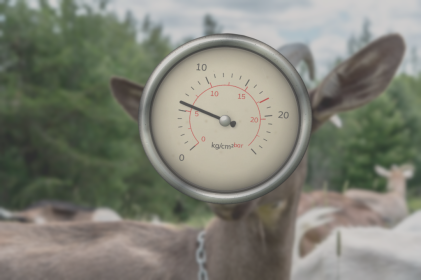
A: 6 kg/cm²
